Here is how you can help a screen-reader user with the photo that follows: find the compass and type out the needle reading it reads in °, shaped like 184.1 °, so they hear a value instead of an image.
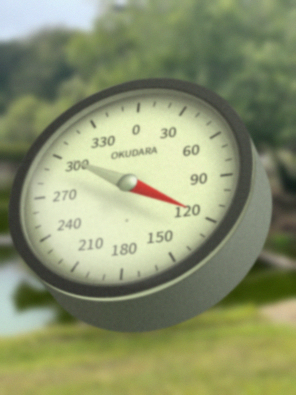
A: 120 °
